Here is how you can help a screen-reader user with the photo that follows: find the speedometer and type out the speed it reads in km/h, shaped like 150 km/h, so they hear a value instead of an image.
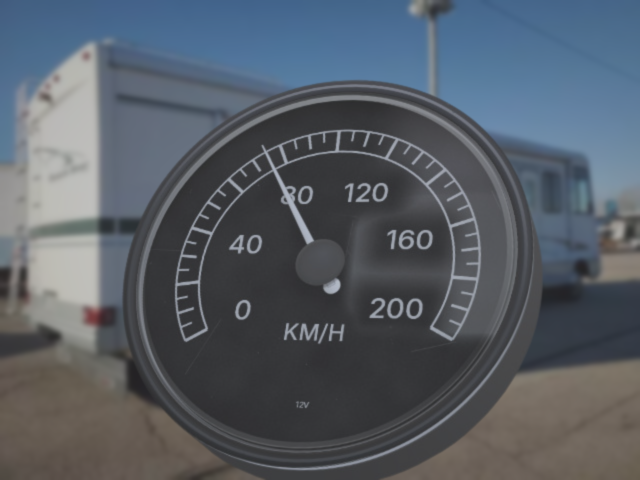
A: 75 km/h
